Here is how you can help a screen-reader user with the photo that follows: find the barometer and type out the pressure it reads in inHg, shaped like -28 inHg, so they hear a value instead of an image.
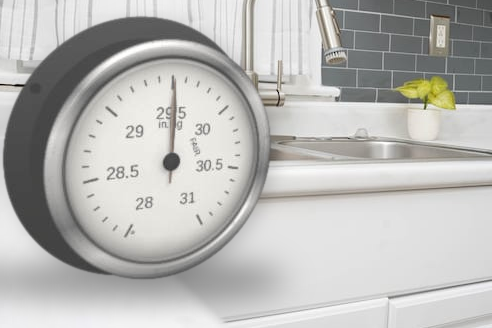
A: 29.5 inHg
